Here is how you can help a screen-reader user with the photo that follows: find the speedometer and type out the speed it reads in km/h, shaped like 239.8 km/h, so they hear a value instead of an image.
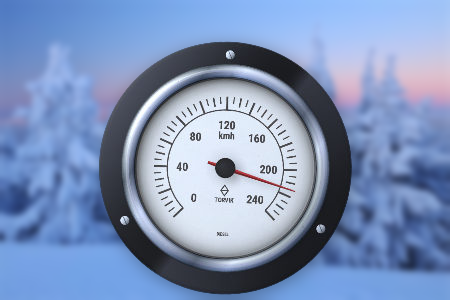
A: 215 km/h
